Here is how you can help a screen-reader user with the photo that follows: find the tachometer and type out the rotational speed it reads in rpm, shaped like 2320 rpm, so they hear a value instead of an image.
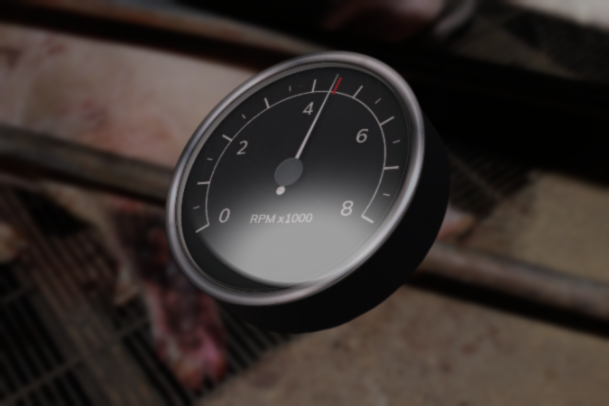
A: 4500 rpm
